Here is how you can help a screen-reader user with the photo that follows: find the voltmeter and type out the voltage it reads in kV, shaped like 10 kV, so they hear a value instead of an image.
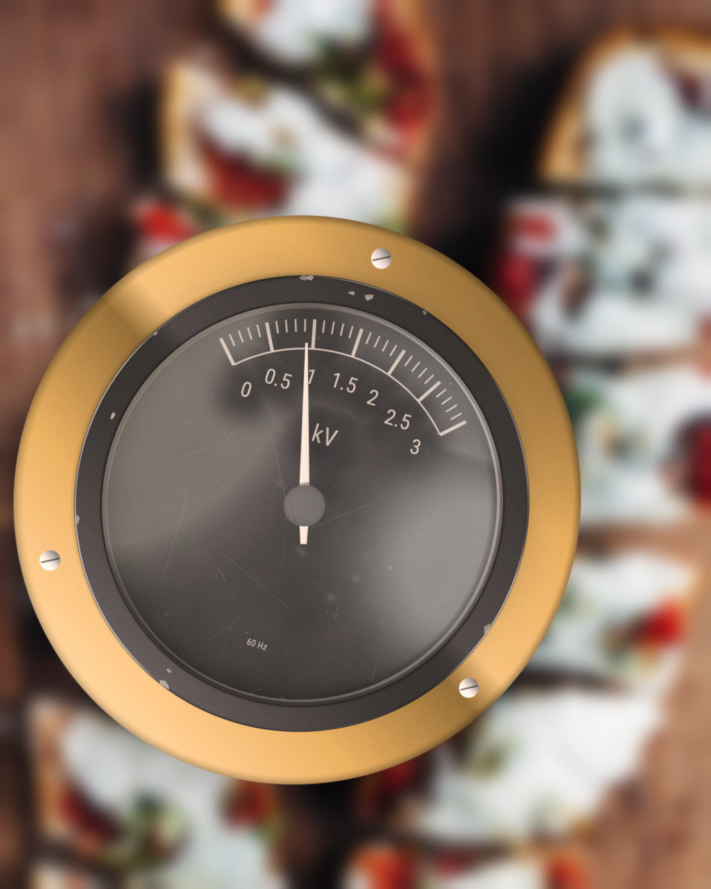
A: 0.9 kV
